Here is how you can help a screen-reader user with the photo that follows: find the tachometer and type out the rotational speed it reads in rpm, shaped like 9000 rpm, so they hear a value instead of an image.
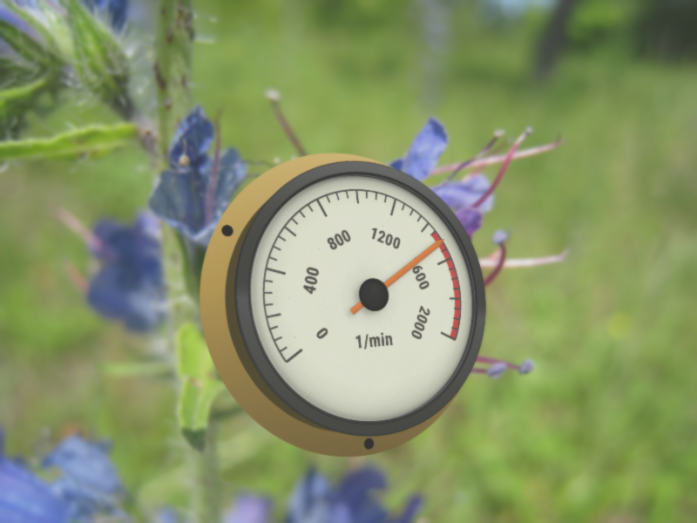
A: 1500 rpm
